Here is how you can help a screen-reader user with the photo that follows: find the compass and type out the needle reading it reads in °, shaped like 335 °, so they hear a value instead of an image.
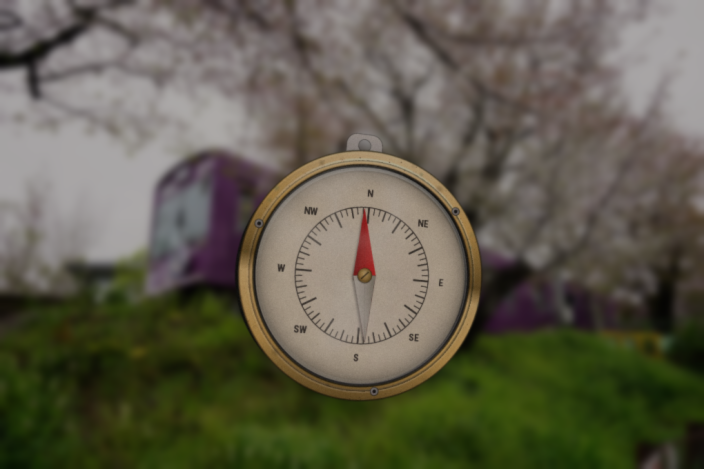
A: 355 °
